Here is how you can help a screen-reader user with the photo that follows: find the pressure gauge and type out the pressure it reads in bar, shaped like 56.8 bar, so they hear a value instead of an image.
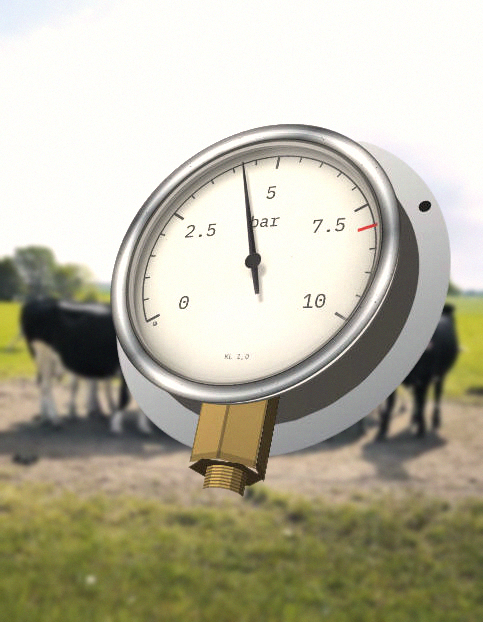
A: 4.25 bar
